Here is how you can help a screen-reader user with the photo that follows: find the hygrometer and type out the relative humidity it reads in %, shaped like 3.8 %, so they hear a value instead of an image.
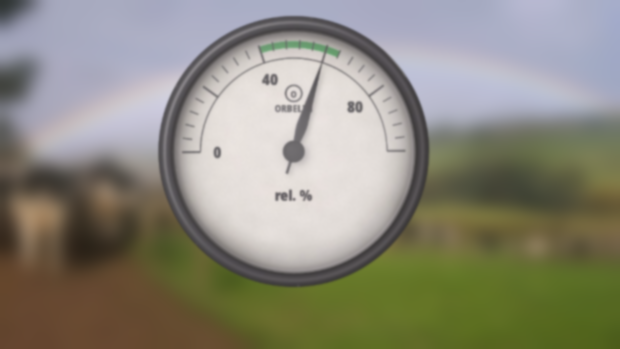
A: 60 %
